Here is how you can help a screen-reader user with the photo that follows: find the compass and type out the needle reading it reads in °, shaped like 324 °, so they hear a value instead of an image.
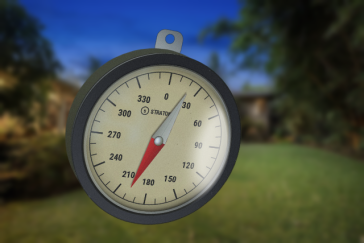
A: 200 °
